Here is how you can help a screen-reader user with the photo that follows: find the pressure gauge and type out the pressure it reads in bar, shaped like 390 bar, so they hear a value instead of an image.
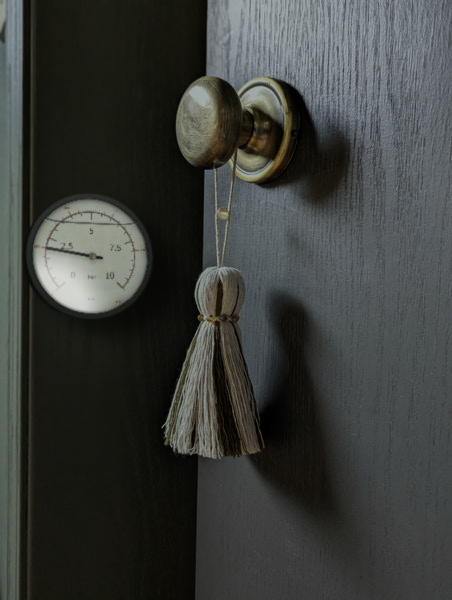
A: 2 bar
